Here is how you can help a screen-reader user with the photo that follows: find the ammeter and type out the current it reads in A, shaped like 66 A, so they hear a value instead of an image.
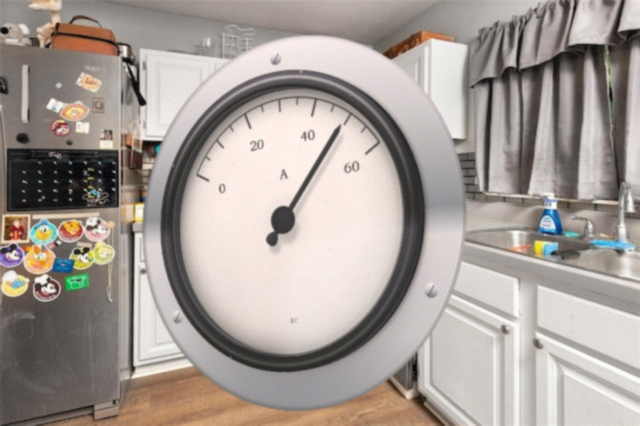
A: 50 A
